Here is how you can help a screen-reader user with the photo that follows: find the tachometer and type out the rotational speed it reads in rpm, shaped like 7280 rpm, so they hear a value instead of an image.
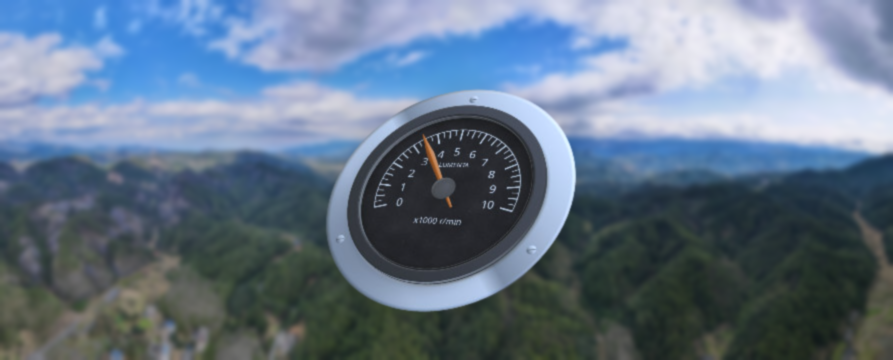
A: 3500 rpm
